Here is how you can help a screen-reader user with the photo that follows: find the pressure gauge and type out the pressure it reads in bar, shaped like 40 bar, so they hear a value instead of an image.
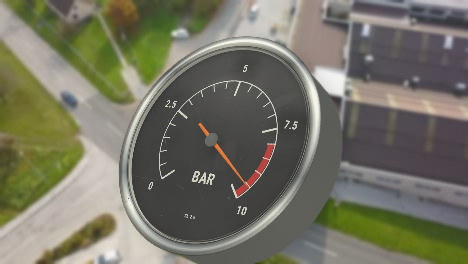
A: 9.5 bar
